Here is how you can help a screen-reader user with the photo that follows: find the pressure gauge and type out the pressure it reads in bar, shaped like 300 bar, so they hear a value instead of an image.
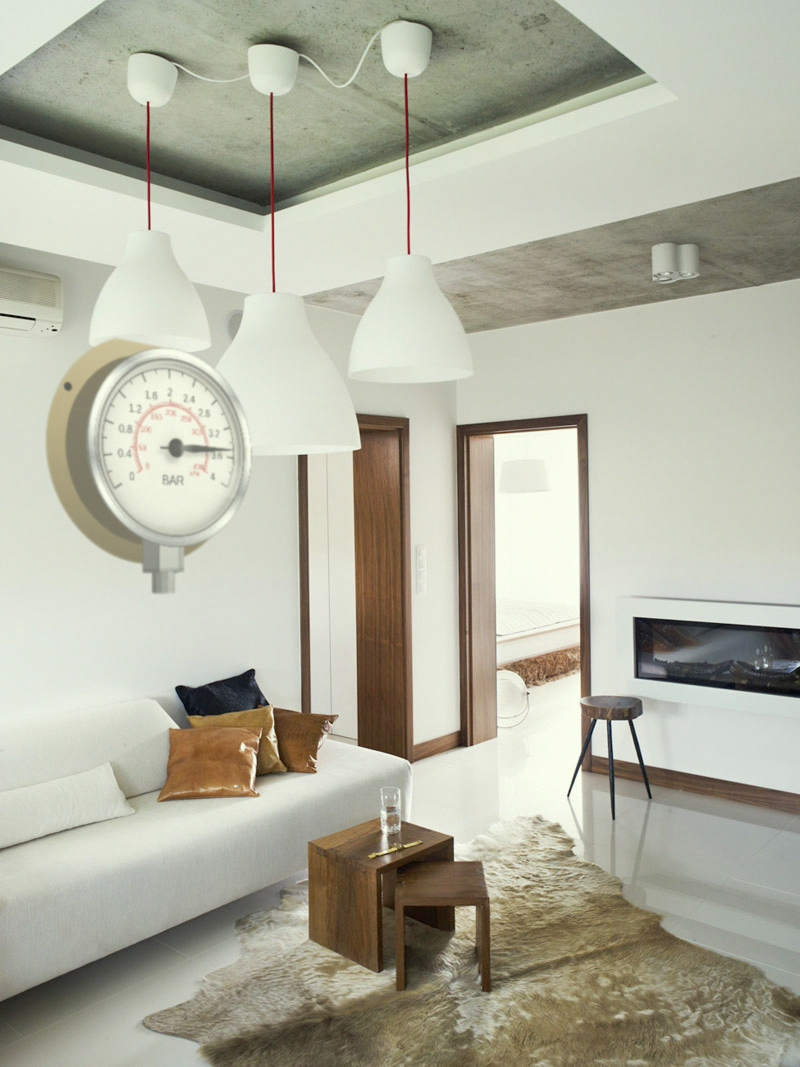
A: 3.5 bar
